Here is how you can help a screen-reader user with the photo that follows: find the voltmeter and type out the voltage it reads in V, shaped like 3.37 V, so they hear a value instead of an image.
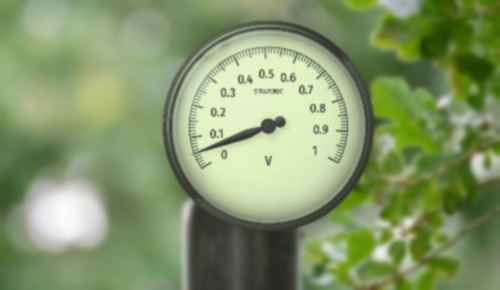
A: 0.05 V
